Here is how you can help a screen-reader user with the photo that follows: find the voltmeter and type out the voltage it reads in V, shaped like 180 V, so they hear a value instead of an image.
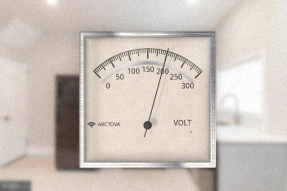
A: 200 V
